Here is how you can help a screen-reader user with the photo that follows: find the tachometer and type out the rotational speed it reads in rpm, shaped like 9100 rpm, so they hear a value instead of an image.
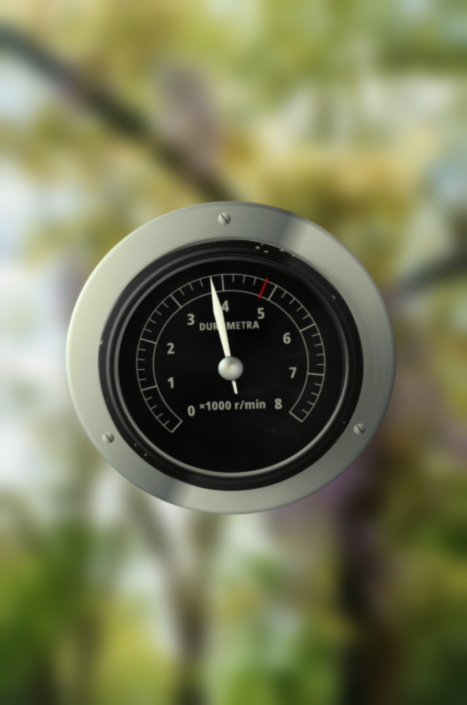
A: 3800 rpm
